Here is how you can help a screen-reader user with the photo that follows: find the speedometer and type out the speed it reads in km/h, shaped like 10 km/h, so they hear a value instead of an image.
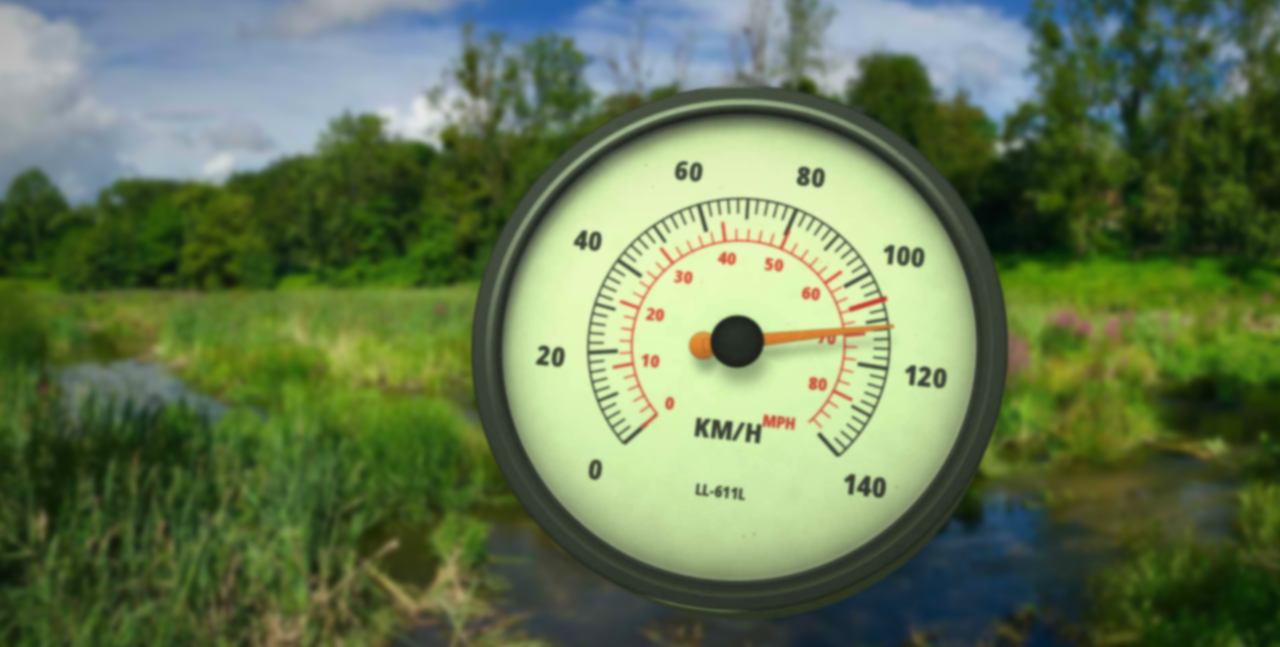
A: 112 km/h
